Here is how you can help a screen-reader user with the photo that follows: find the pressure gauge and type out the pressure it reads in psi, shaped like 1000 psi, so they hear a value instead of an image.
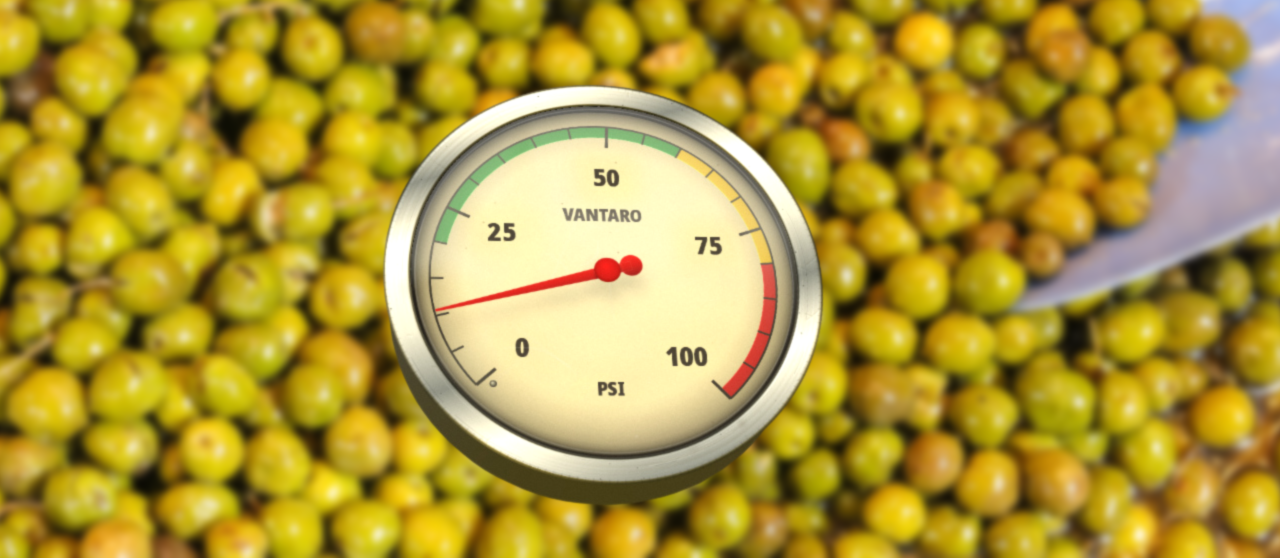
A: 10 psi
